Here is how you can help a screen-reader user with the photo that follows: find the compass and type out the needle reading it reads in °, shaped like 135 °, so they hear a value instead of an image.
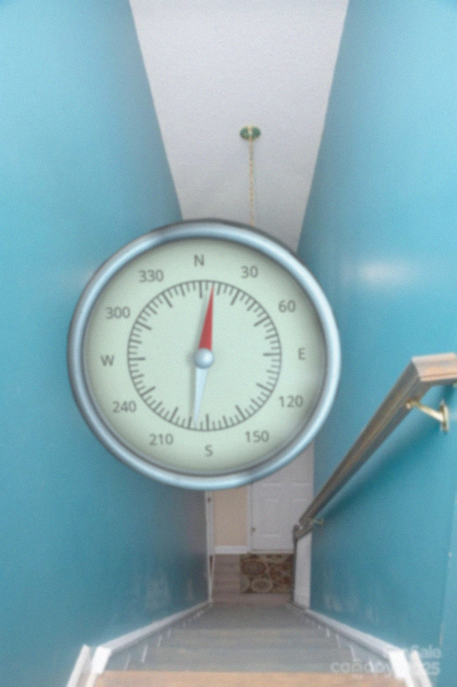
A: 10 °
